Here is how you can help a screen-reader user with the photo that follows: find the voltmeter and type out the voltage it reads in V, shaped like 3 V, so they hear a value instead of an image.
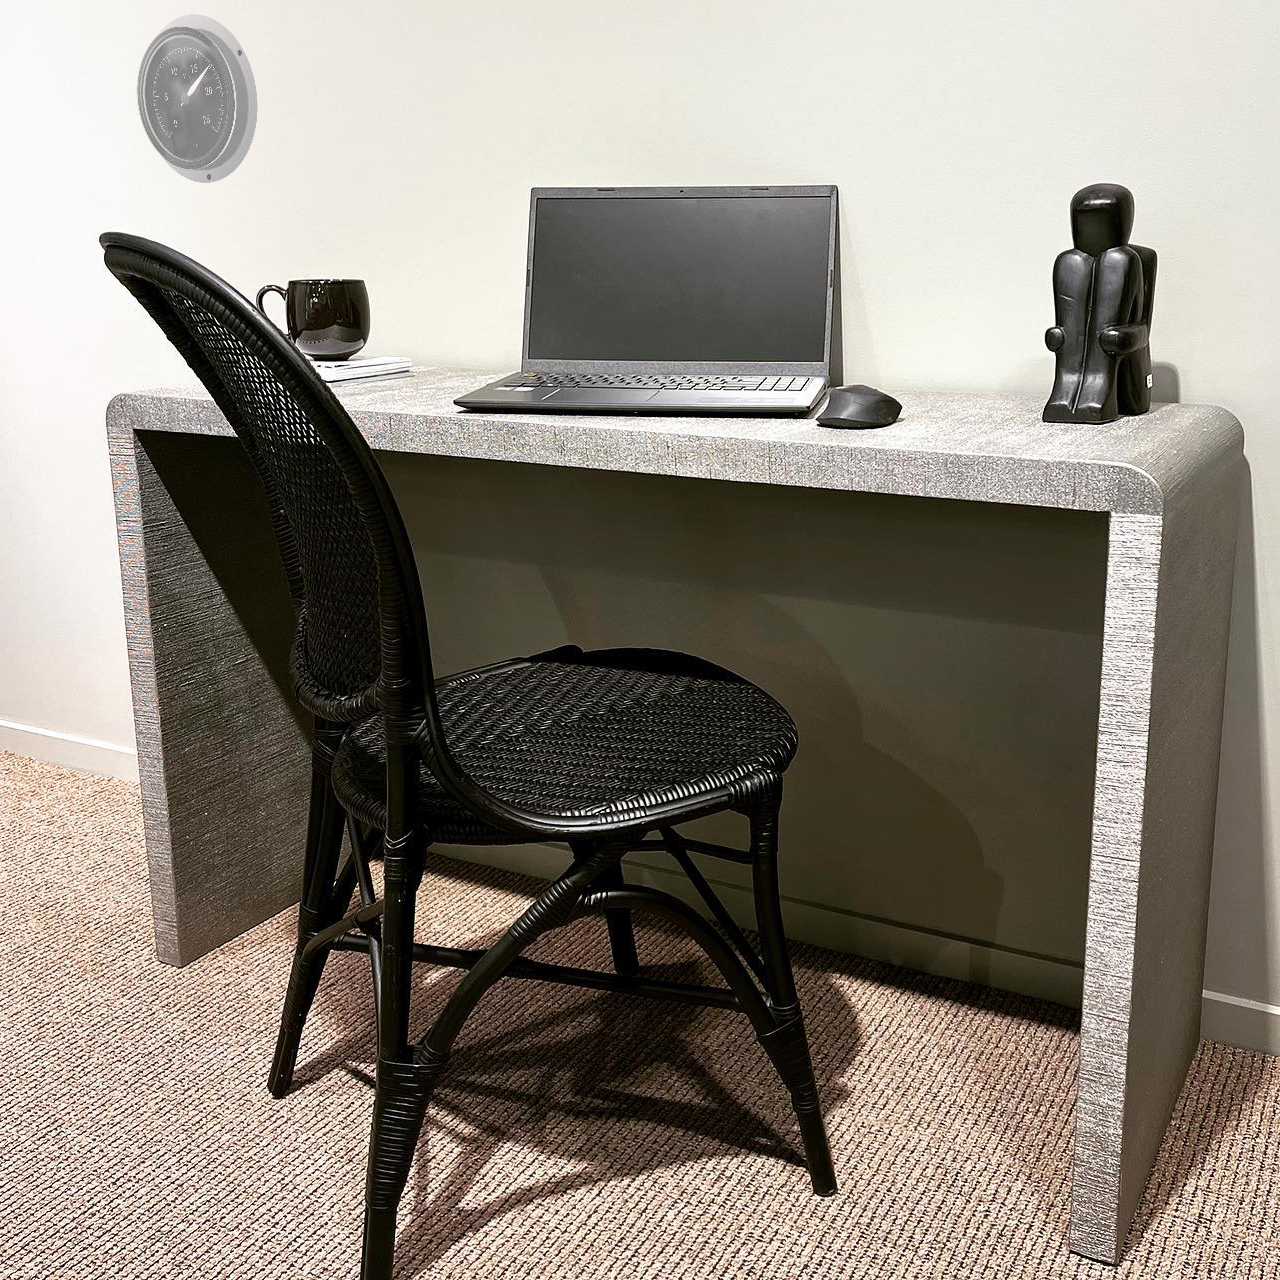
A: 17.5 V
